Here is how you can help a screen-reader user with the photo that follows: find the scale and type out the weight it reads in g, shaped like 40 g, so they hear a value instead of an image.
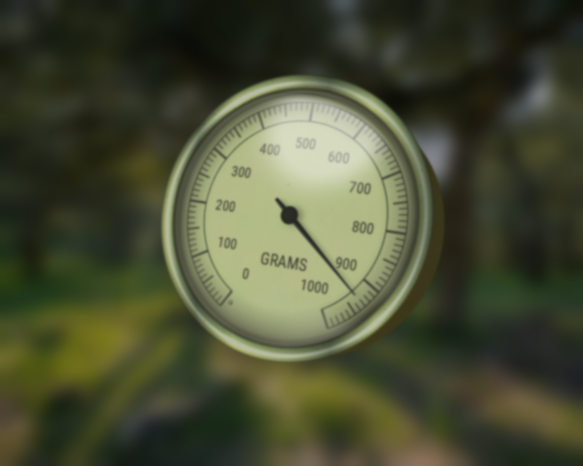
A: 930 g
